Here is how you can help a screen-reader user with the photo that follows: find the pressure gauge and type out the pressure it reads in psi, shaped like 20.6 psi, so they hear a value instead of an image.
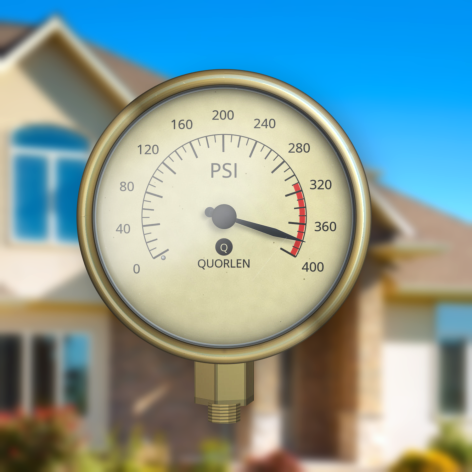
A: 380 psi
